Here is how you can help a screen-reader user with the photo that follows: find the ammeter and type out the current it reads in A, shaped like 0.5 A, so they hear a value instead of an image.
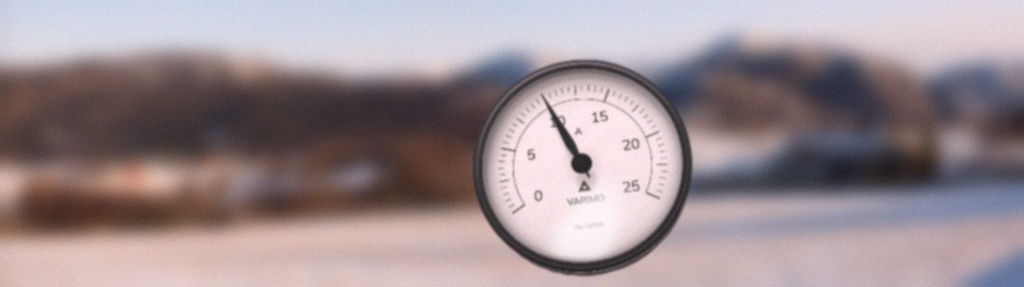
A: 10 A
